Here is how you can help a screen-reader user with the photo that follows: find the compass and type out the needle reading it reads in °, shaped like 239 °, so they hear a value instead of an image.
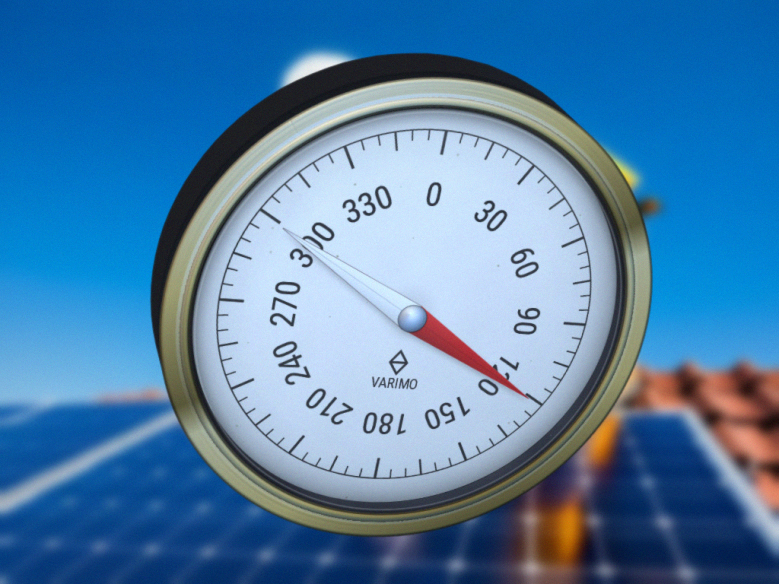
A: 120 °
